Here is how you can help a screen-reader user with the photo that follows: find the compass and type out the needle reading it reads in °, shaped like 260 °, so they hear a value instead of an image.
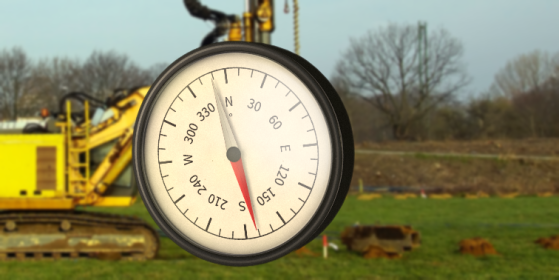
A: 170 °
